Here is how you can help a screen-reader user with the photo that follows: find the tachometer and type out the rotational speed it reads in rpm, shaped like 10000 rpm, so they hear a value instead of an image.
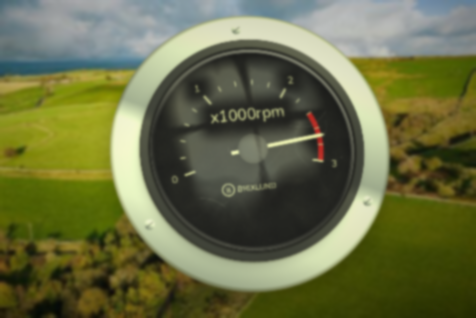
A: 2700 rpm
